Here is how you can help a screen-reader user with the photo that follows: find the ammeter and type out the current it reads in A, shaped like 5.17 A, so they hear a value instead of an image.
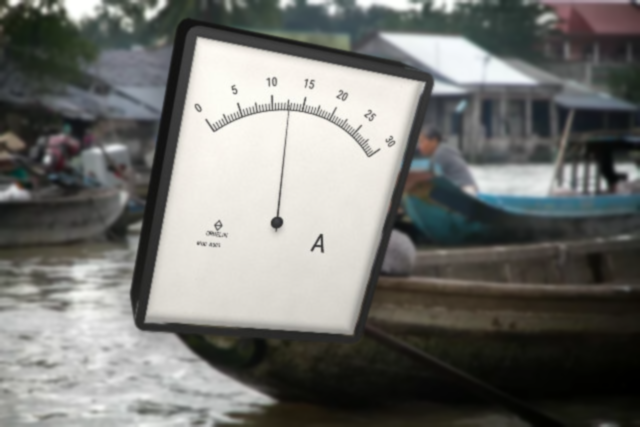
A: 12.5 A
